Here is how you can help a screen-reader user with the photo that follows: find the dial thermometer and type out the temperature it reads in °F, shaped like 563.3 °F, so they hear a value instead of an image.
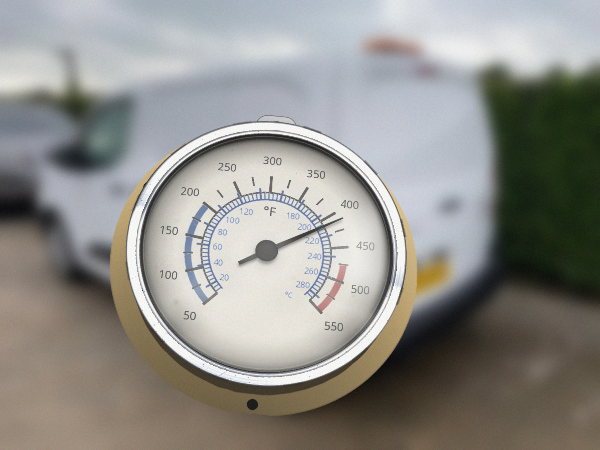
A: 412.5 °F
